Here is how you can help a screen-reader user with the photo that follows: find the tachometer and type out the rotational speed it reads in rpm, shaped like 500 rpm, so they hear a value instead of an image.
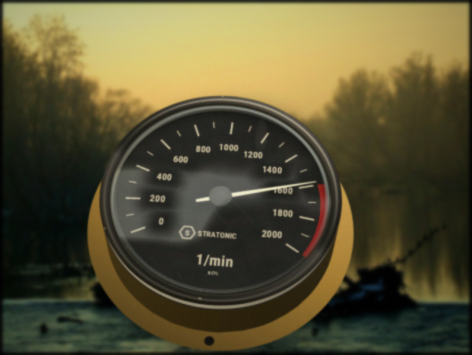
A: 1600 rpm
